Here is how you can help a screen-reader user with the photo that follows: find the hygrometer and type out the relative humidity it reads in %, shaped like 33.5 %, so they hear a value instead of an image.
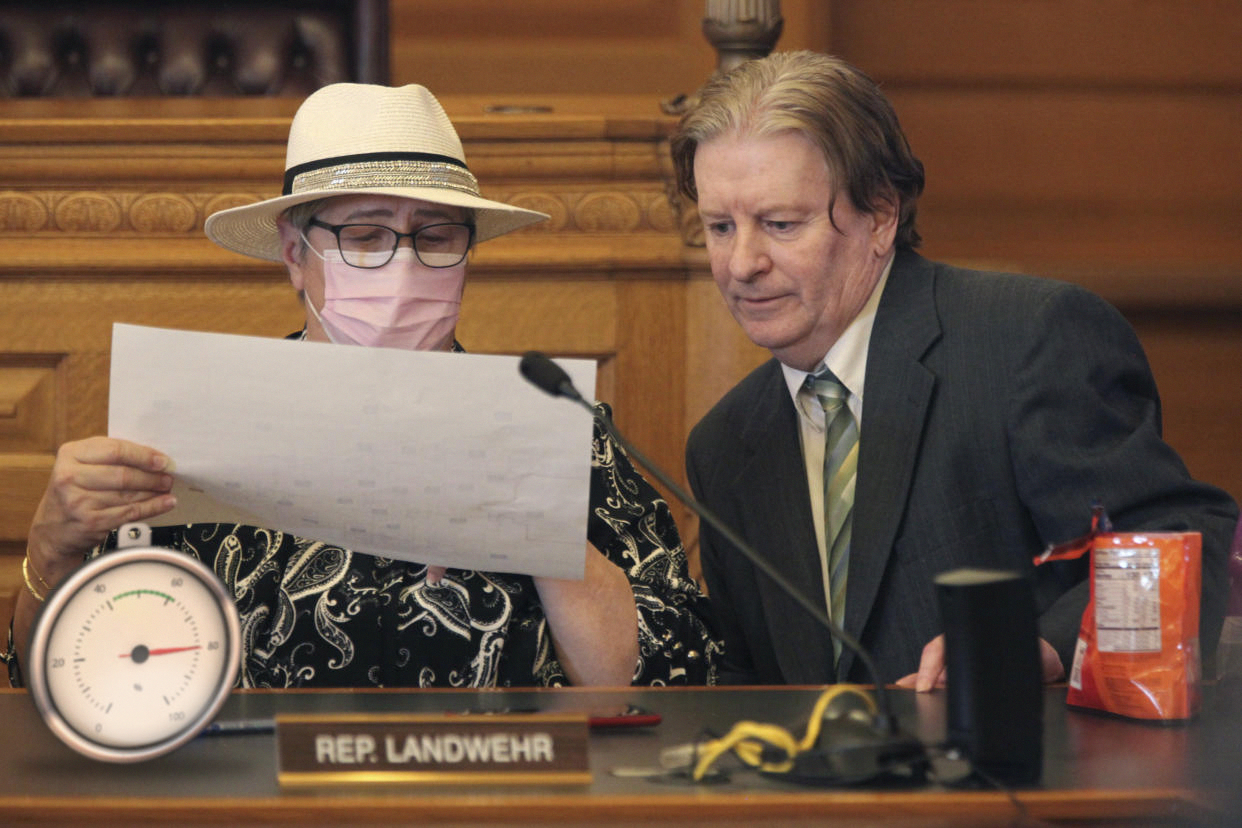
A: 80 %
